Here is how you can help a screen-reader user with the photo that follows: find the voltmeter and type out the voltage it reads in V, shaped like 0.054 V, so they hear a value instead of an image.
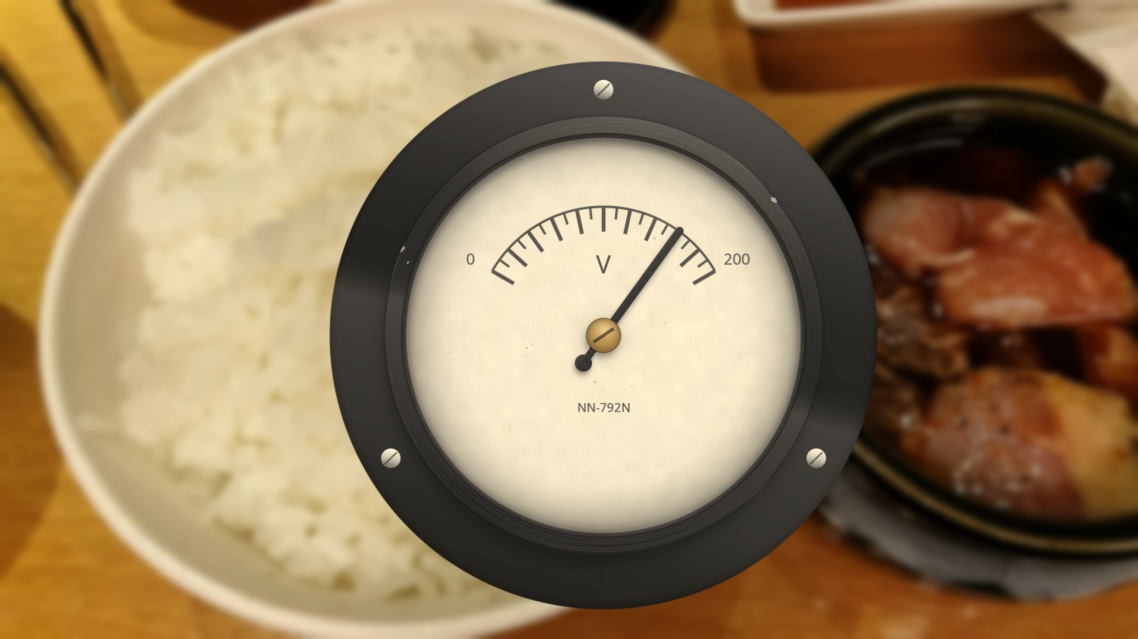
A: 160 V
